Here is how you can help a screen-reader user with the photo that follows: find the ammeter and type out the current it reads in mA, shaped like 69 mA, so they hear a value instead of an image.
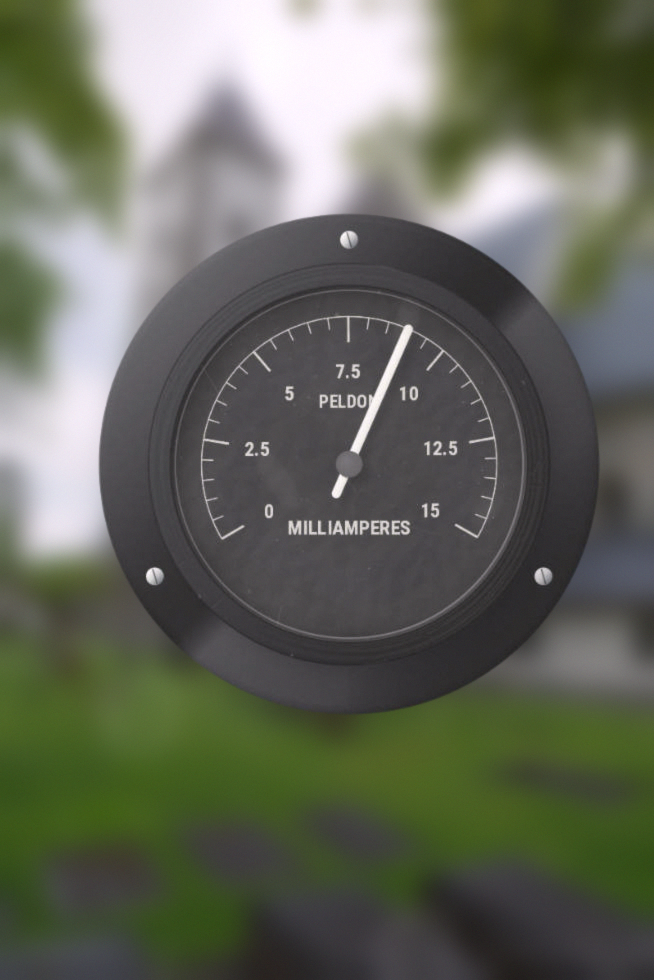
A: 9 mA
